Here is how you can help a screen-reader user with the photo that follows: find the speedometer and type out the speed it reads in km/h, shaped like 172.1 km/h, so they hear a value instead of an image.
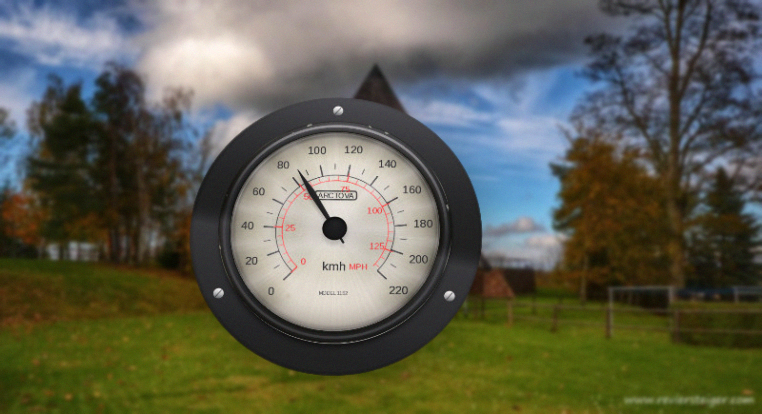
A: 85 km/h
